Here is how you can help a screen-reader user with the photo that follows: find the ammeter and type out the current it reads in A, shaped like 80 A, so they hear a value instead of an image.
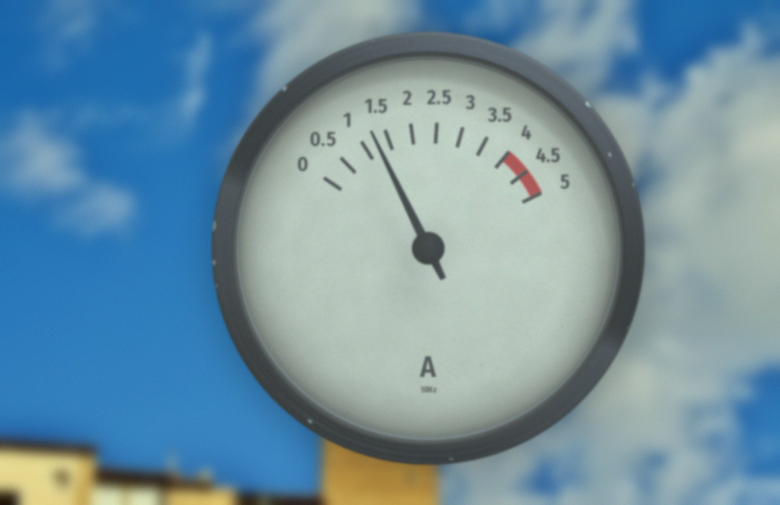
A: 1.25 A
